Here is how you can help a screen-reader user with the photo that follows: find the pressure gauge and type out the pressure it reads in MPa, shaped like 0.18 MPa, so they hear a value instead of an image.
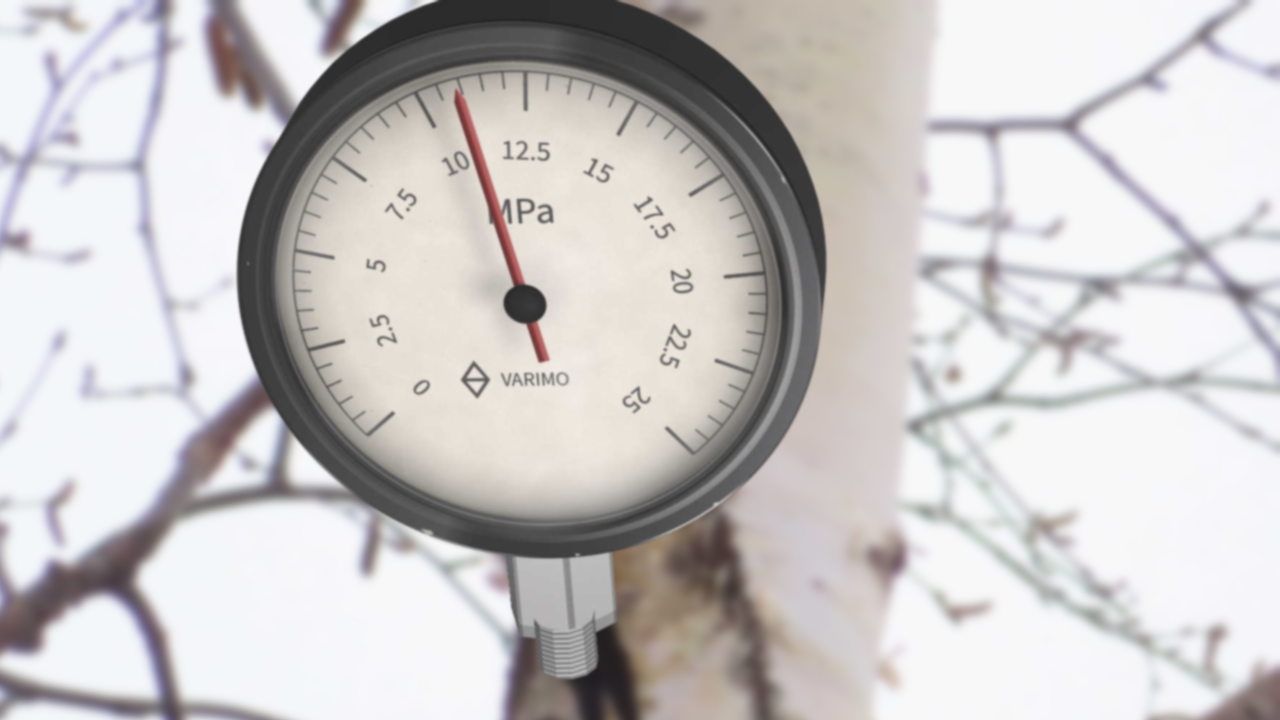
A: 11 MPa
